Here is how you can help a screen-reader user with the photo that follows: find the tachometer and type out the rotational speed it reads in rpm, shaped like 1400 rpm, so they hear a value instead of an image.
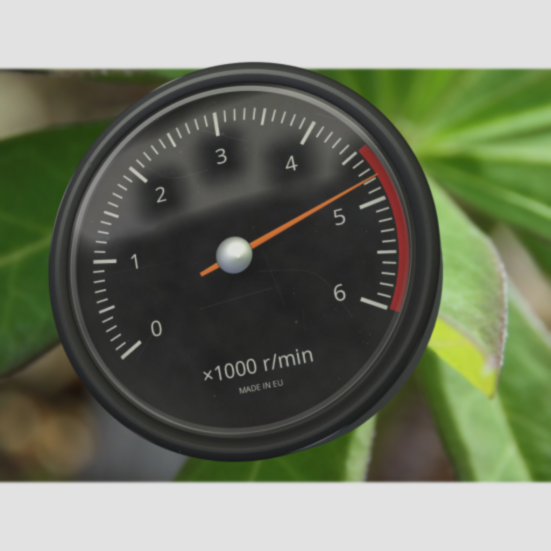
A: 4800 rpm
